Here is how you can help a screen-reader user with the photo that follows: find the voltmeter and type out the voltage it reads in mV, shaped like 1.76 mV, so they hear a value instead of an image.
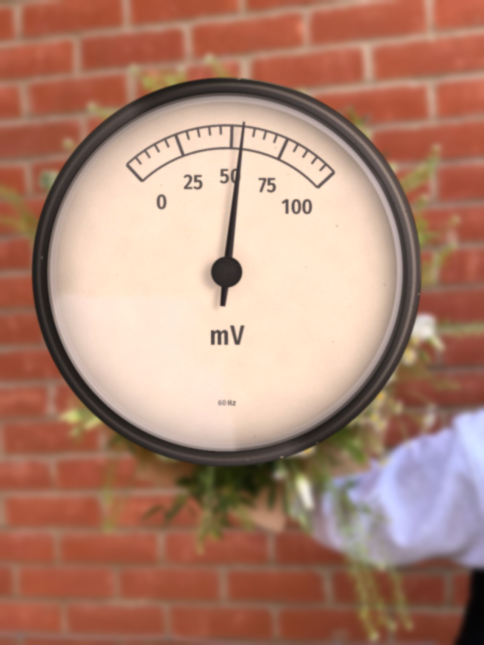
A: 55 mV
